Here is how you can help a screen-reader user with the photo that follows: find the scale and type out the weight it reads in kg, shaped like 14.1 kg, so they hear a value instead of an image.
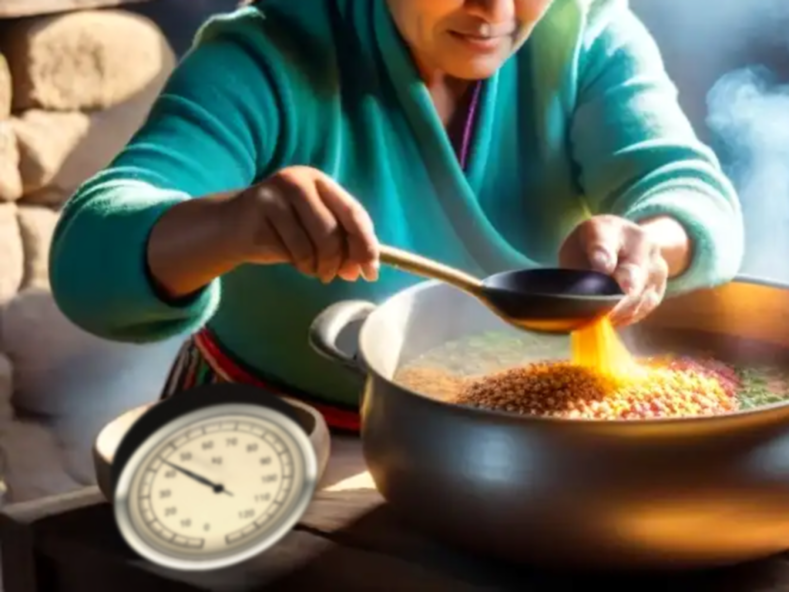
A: 45 kg
